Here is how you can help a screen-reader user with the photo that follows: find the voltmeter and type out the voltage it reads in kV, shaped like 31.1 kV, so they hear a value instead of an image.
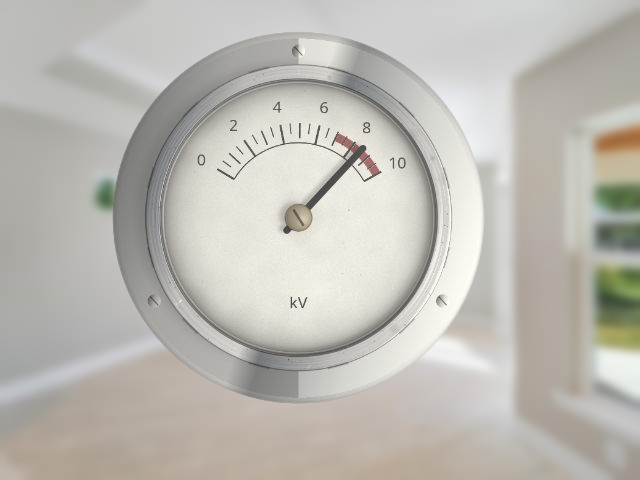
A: 8.5 kV
